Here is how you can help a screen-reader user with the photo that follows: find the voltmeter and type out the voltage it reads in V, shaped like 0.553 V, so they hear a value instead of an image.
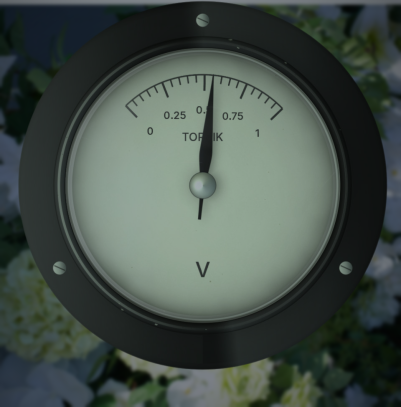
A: 0.55 V
